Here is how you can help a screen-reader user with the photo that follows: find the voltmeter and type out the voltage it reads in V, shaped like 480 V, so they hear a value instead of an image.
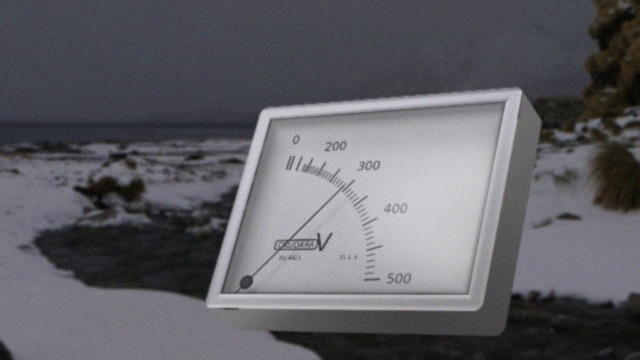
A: 300 V
